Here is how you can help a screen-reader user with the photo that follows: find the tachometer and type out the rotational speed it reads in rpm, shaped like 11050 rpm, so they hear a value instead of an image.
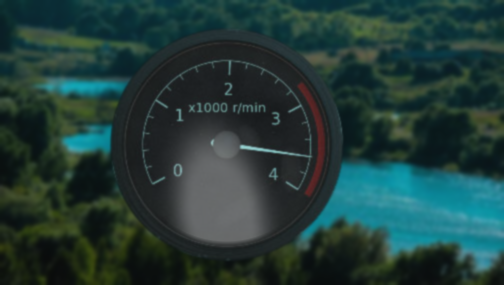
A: 3600 rpm
